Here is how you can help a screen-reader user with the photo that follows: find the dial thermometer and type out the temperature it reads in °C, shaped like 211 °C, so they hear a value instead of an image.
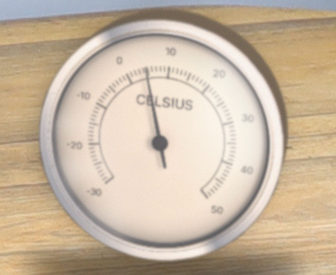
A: 5 °C
